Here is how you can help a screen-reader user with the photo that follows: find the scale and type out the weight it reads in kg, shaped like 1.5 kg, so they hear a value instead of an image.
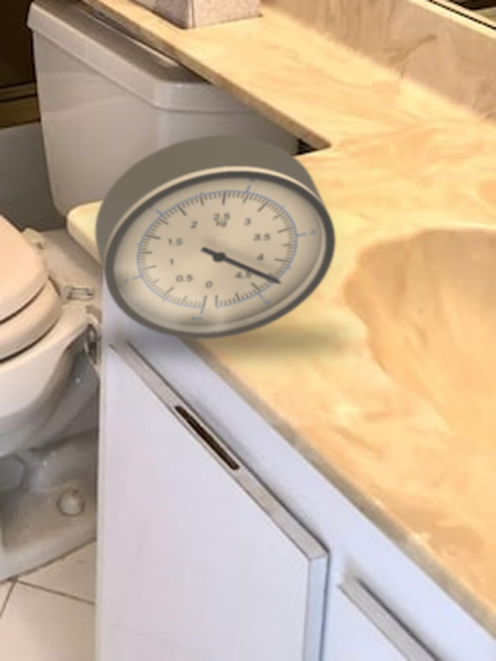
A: 4.25 kg
